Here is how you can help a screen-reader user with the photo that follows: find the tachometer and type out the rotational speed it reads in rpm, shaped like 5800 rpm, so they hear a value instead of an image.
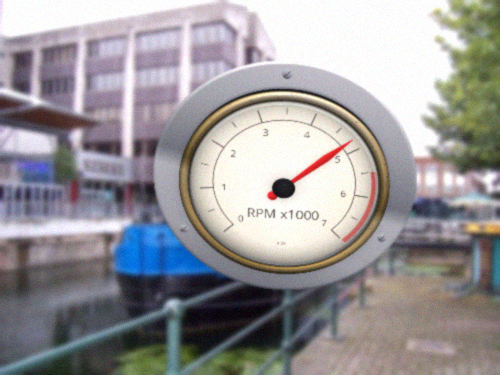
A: 4750 rpm
